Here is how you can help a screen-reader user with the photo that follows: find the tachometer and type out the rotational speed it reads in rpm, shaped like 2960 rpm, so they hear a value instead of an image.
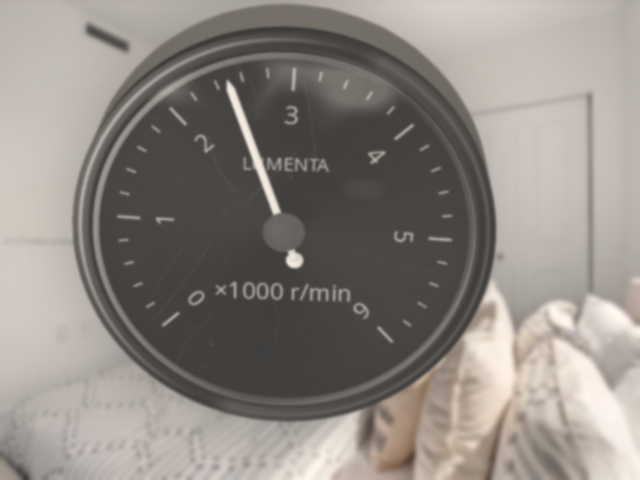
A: 2500 rpm
